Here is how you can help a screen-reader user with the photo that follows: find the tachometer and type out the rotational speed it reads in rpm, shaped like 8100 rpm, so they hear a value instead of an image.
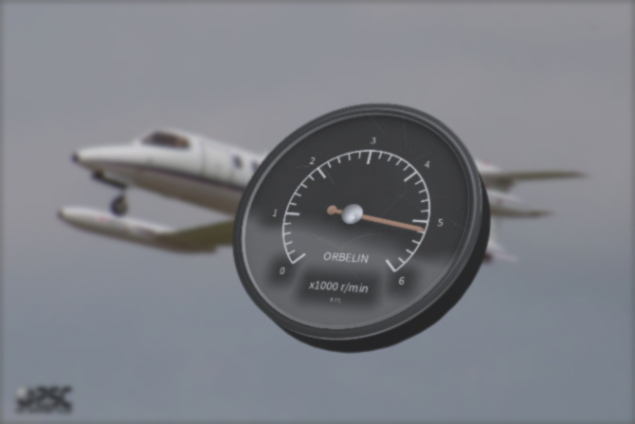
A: 5200 rpm
